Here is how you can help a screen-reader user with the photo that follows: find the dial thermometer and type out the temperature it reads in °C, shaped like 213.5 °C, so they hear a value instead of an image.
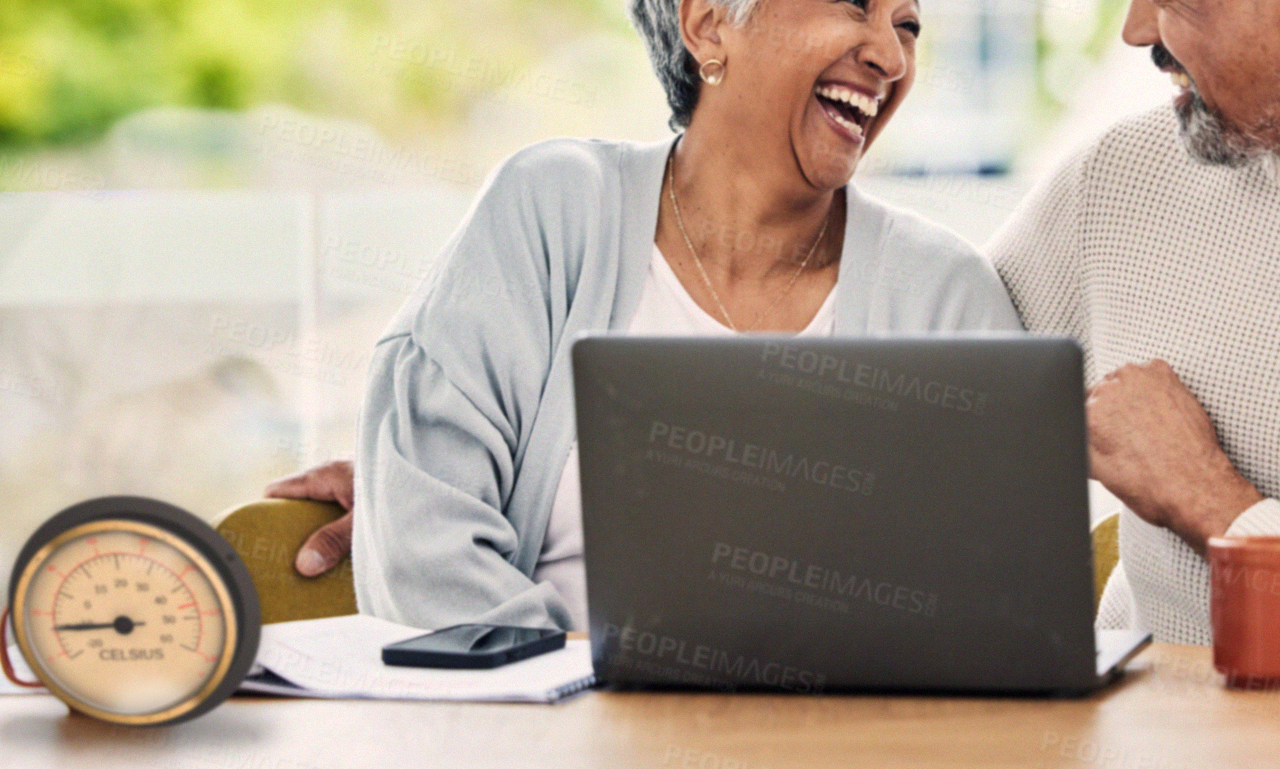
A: -10 °C
